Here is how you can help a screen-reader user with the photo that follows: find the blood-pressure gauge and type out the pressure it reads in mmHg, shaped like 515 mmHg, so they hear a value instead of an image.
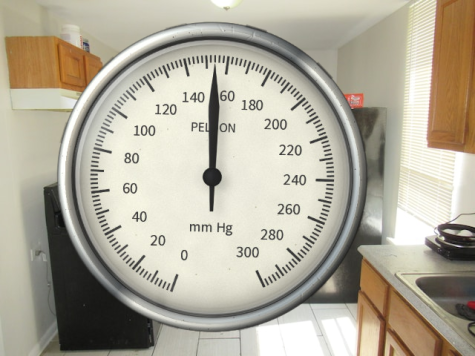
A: 154 mmHg
